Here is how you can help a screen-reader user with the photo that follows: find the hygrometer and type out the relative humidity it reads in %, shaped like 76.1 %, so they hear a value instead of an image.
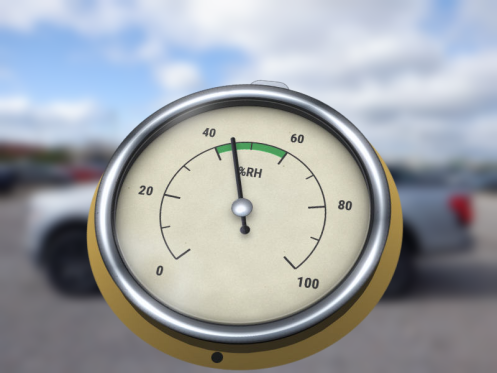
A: 45 %
